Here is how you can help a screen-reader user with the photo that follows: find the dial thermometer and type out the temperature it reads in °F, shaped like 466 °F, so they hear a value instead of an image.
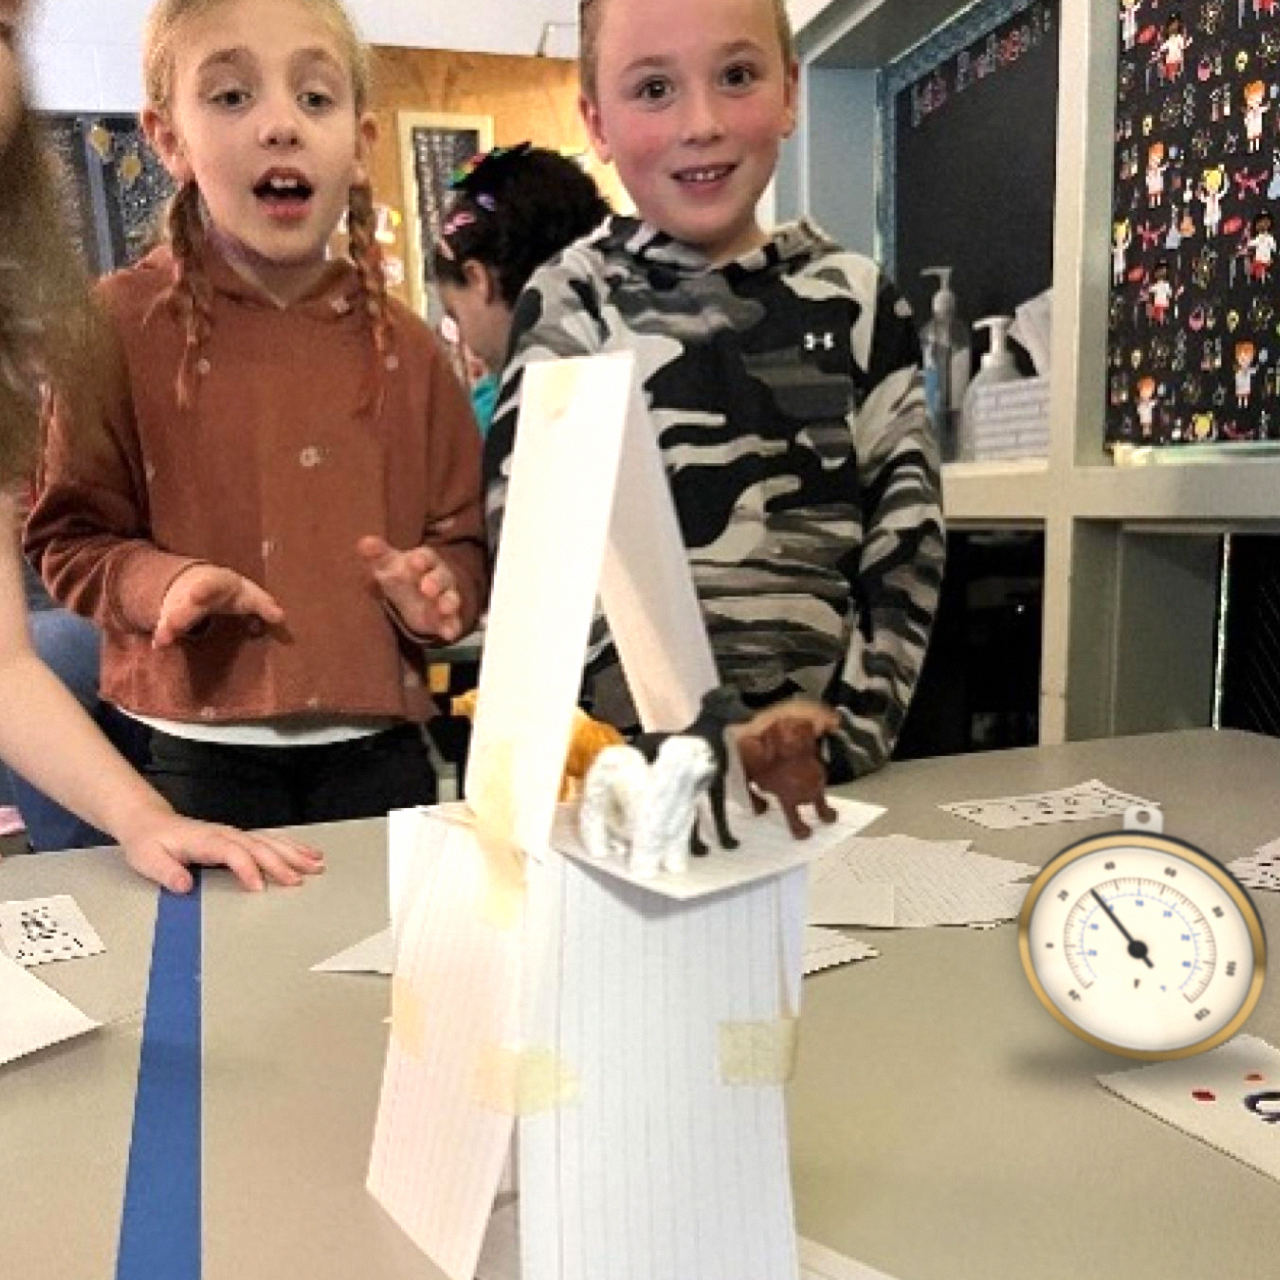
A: 30 °F
